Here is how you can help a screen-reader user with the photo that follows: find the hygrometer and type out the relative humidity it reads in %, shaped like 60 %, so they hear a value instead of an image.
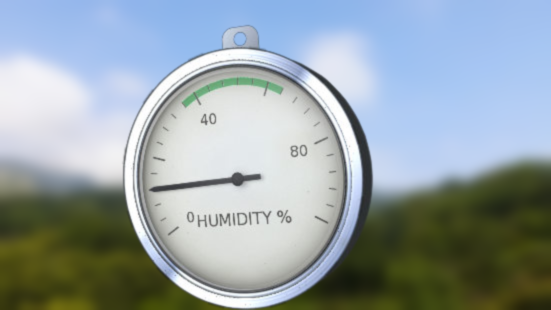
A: 12 %
